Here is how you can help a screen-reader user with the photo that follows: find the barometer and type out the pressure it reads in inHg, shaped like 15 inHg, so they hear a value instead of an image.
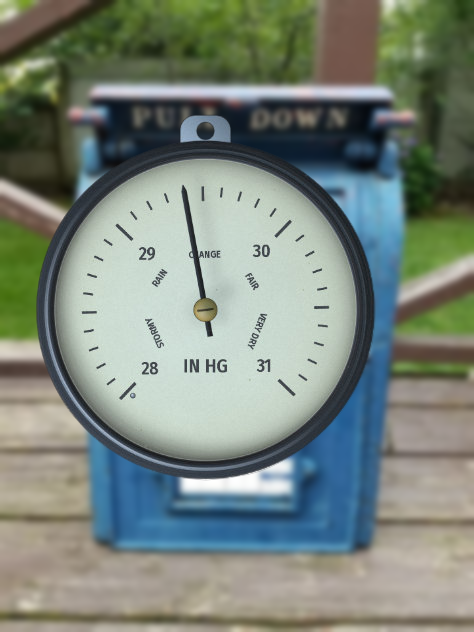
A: 29.4 inHg
